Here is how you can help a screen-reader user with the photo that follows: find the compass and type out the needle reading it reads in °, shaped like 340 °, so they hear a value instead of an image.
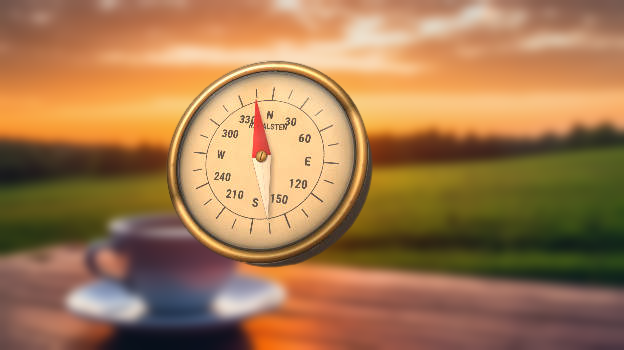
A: 345 °
